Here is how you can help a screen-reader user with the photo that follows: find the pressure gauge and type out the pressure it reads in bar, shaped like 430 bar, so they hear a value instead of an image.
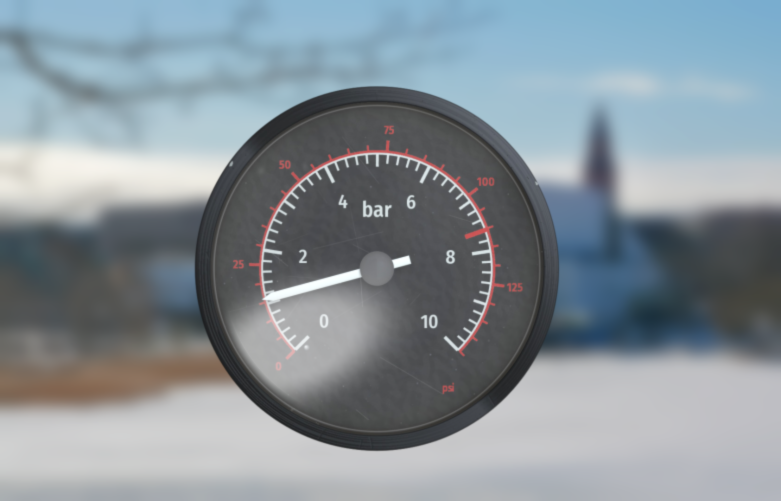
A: 1.1 bar
